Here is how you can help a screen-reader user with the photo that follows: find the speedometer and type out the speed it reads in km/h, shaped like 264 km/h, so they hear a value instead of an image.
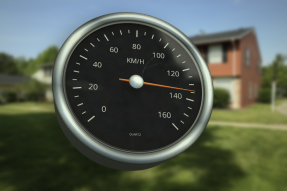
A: 135 km/h
